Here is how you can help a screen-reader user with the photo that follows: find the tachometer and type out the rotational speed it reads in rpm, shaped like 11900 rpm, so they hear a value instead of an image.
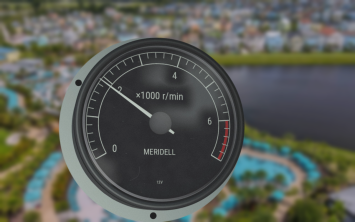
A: 1900 rpm
